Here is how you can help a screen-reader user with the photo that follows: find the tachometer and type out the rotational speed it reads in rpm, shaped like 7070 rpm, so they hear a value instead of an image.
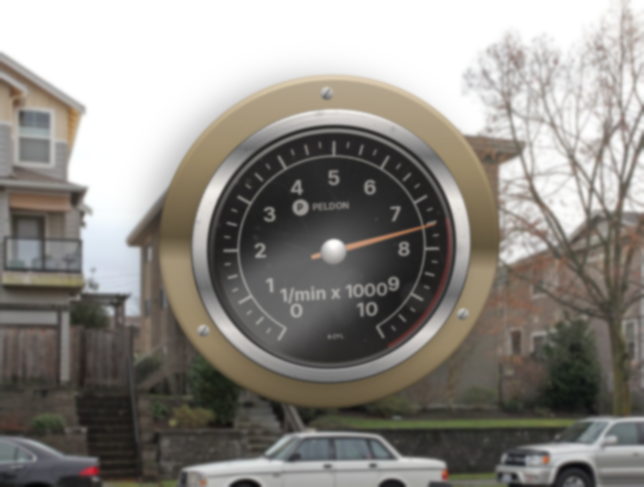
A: 7500 rpm
